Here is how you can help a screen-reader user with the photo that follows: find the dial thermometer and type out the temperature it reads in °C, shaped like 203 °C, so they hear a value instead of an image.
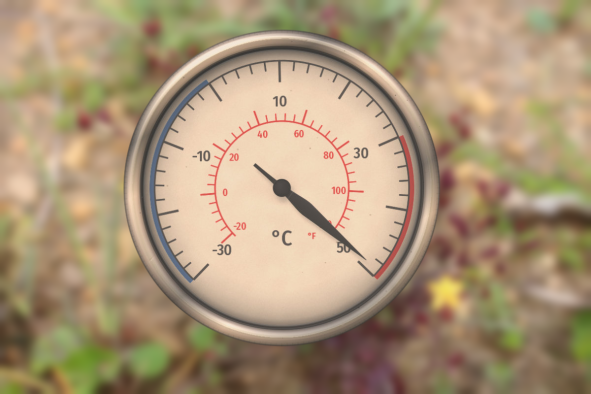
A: 49 °C
